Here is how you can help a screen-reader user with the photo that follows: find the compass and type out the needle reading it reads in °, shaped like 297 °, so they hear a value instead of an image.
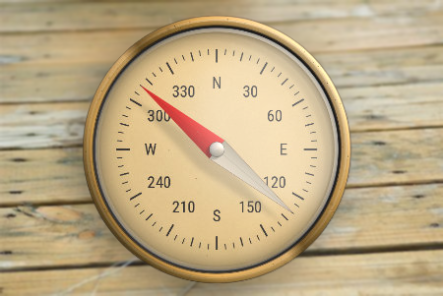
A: 310 °
